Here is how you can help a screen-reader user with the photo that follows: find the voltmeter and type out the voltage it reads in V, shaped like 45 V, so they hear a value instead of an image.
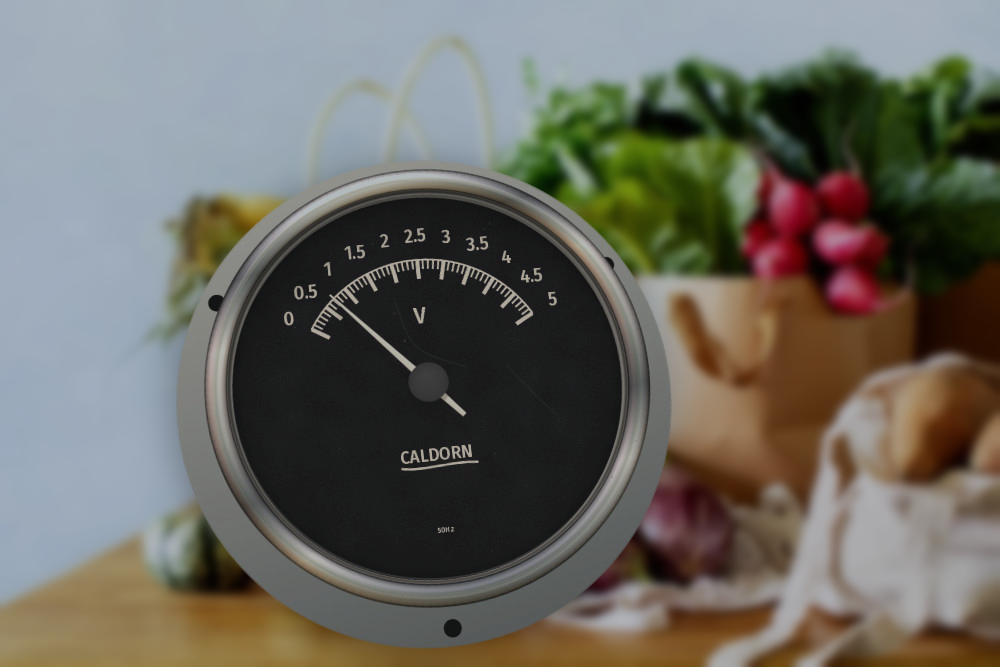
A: 0.7 V
